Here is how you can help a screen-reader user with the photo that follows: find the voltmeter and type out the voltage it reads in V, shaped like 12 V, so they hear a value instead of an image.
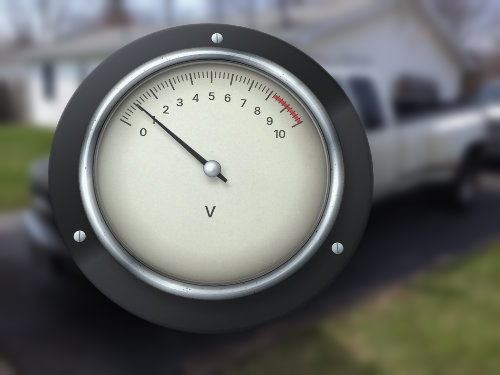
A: 1 V
